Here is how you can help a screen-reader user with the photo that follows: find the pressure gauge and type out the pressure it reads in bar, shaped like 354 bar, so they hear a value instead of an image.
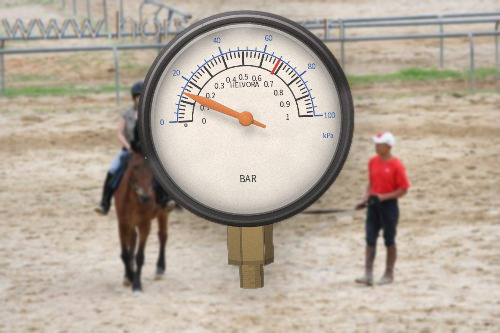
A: 0.14 bar
